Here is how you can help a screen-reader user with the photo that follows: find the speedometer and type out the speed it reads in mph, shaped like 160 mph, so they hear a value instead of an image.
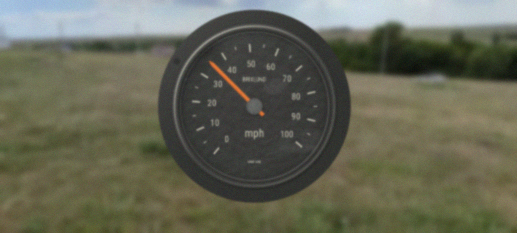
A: 35 mph
